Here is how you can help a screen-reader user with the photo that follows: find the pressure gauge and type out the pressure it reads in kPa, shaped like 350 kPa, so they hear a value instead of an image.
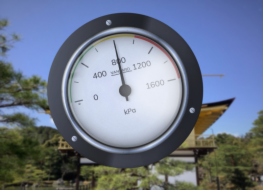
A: 800 kPa
